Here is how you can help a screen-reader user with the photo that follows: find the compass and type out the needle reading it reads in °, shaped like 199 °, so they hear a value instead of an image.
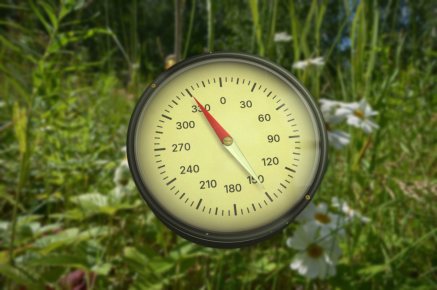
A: 330 °
